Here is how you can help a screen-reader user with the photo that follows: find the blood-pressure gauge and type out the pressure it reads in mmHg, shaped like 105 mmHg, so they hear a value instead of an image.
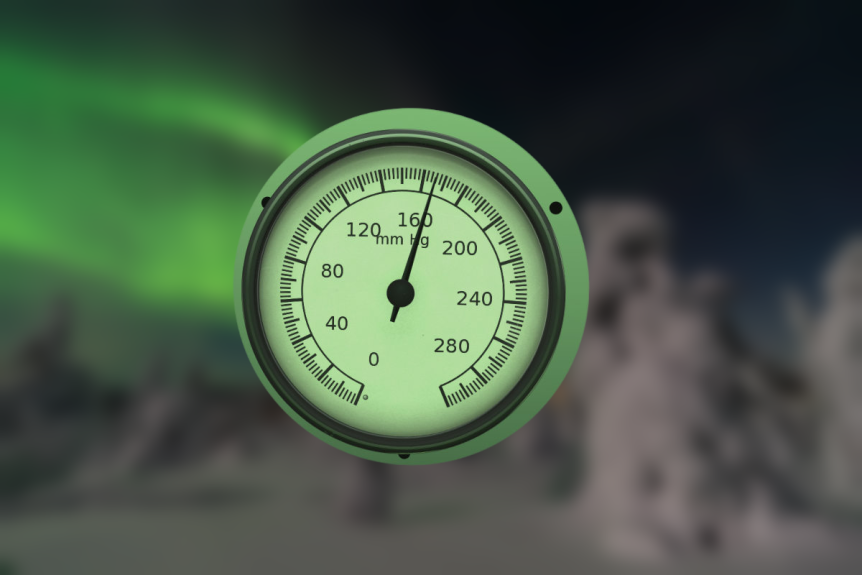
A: 166 mmHg
